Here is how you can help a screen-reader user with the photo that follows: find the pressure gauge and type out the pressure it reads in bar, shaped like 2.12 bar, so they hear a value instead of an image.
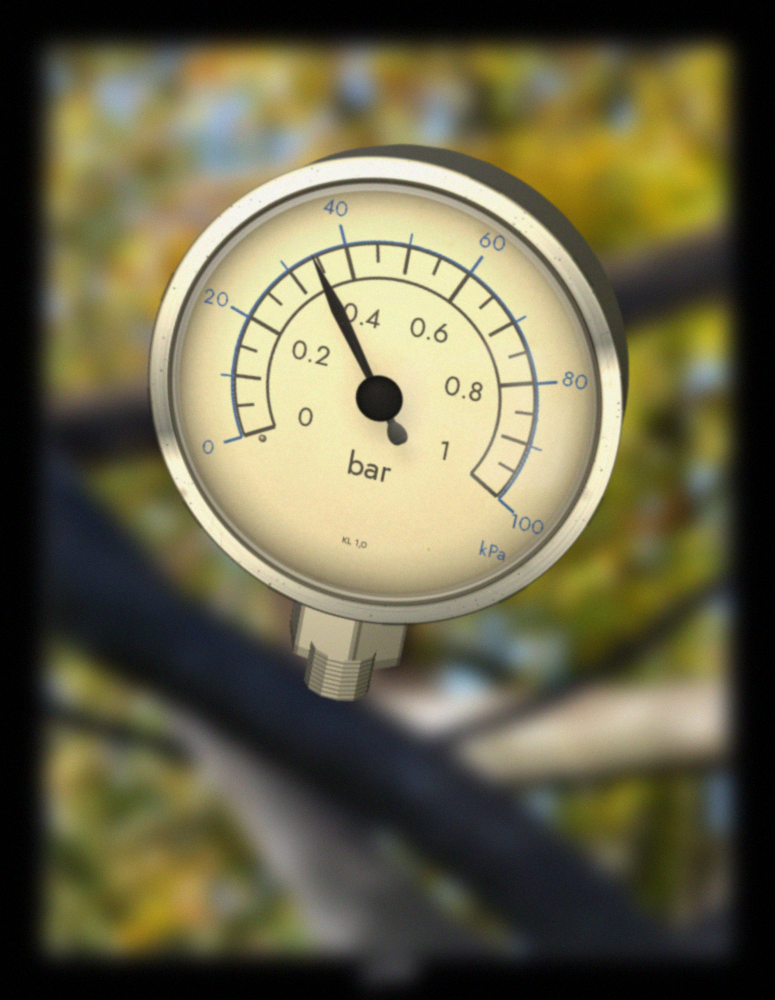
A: 0.35 bar
